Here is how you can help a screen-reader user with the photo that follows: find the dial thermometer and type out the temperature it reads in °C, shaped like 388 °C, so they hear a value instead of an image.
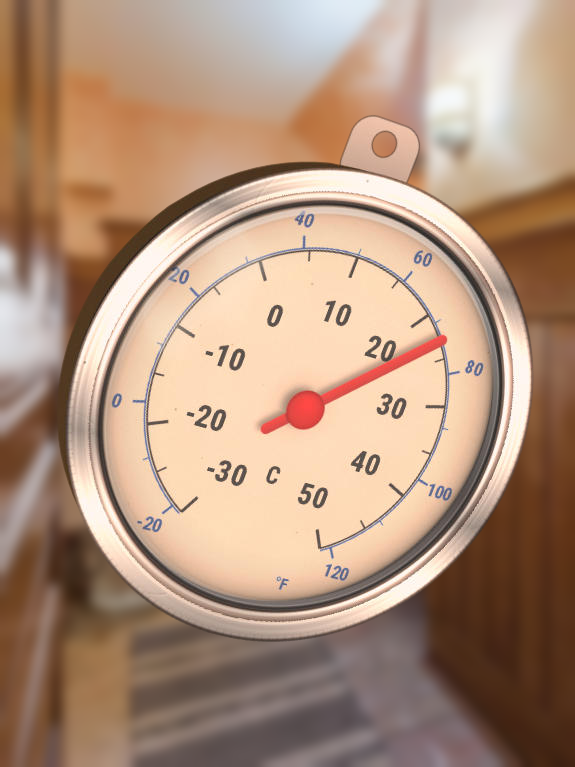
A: 22.5 °C
